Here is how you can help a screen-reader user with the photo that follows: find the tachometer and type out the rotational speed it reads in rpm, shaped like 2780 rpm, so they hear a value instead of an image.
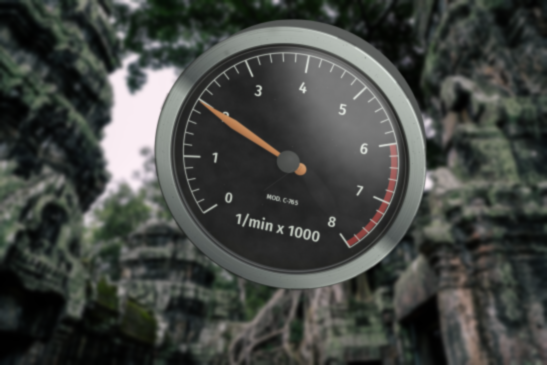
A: 2000 rpm
